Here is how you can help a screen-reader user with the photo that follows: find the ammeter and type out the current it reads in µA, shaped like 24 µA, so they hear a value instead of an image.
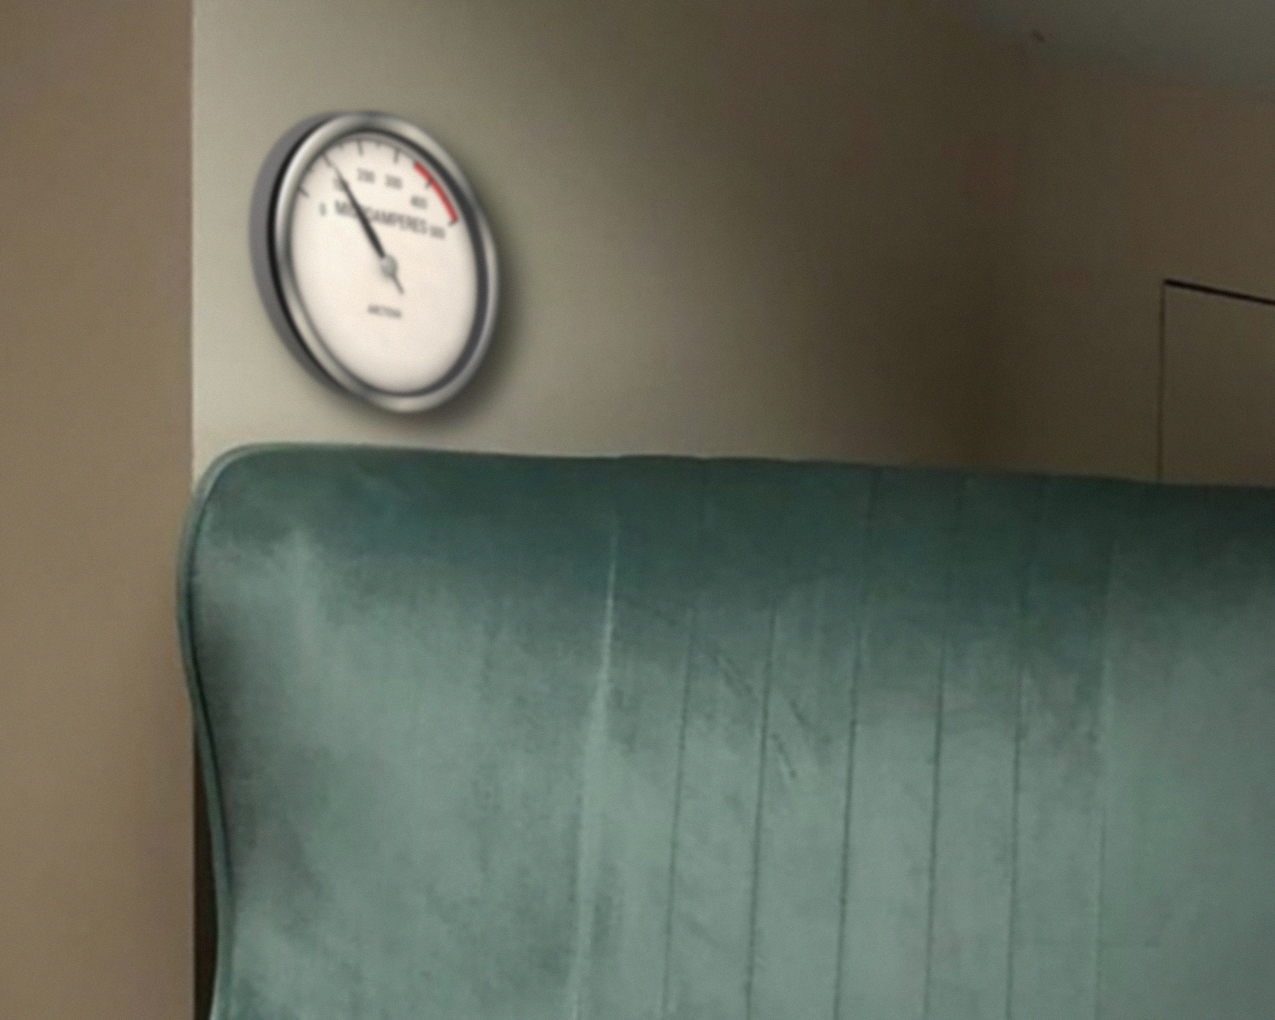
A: 100 µA
